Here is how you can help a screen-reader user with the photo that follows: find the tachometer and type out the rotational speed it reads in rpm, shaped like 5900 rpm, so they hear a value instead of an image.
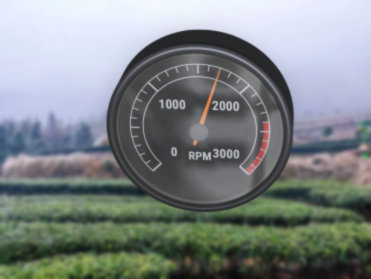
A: 1700 rpm
